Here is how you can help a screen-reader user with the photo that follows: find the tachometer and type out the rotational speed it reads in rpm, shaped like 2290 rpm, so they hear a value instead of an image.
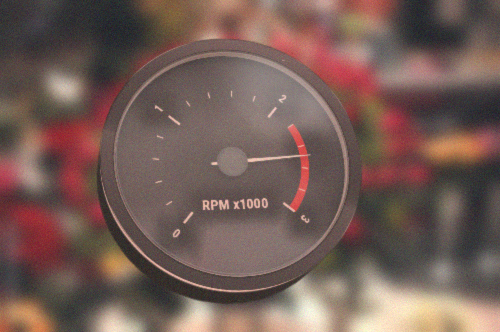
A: 2500 rpm
